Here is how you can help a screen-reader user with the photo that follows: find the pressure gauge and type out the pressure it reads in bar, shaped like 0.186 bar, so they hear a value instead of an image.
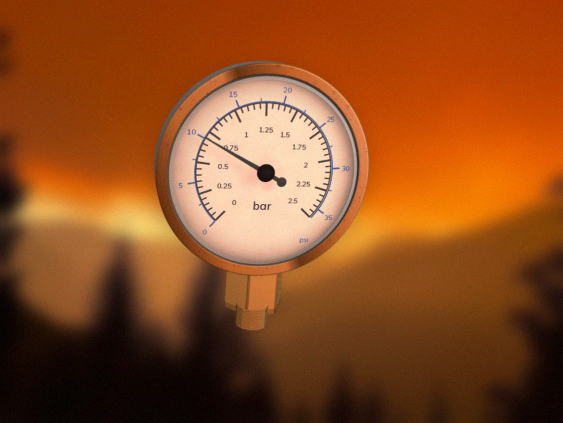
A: 0.7 bar
